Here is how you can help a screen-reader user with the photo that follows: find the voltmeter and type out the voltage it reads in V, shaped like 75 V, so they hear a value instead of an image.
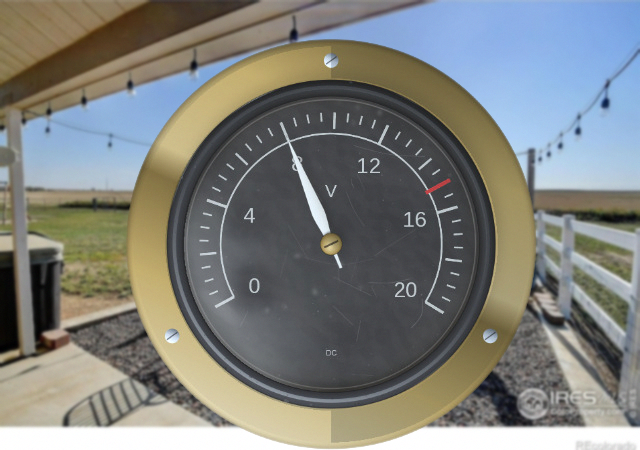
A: 8 V
